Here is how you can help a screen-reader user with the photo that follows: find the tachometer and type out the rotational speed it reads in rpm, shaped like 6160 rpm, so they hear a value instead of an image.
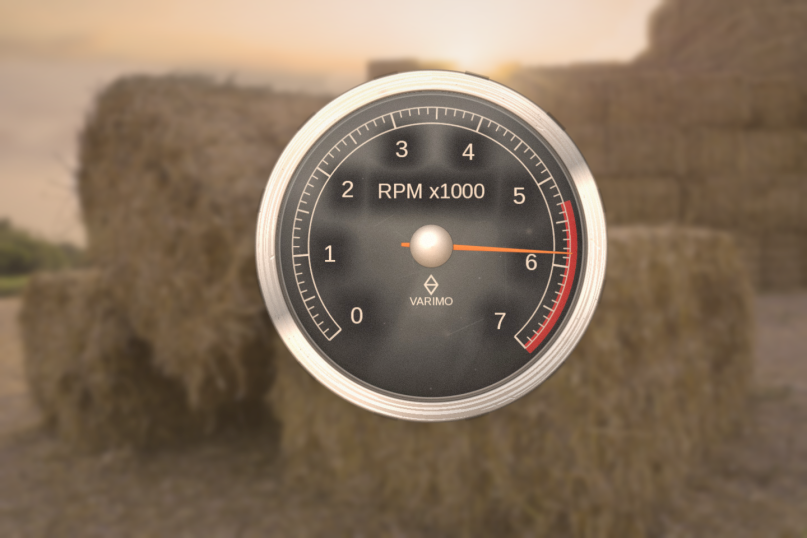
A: 5850 rpm
